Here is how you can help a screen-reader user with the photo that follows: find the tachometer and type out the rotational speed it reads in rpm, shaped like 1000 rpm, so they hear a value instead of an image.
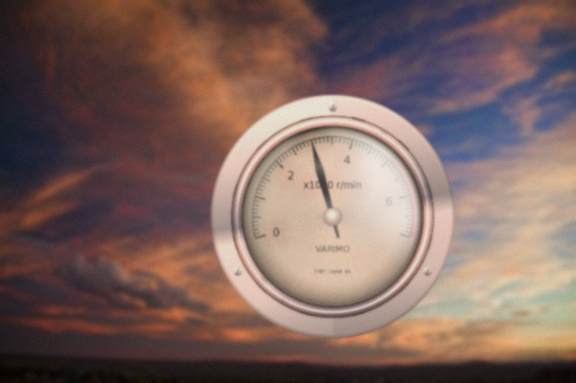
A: 3000 rpm
